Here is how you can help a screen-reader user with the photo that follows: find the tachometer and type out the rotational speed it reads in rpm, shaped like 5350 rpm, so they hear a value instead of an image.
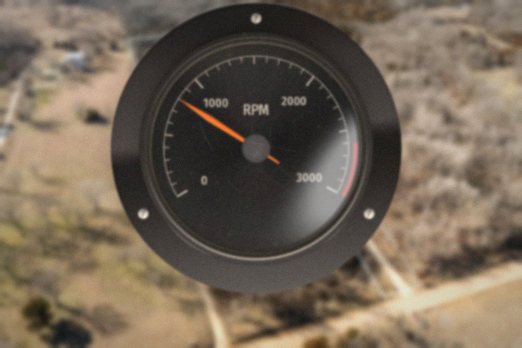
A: 800 rpm
